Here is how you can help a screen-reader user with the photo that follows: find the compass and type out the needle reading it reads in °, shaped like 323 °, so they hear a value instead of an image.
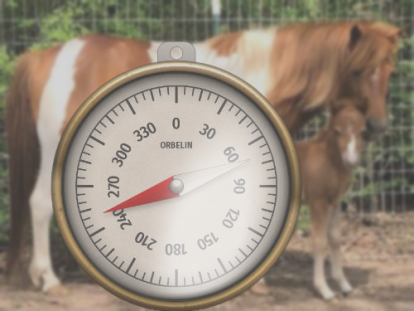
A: 250 °
